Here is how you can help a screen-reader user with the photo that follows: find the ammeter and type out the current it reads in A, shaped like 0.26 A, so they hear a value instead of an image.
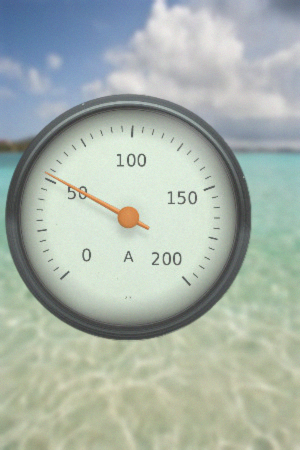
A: 52.5 A
